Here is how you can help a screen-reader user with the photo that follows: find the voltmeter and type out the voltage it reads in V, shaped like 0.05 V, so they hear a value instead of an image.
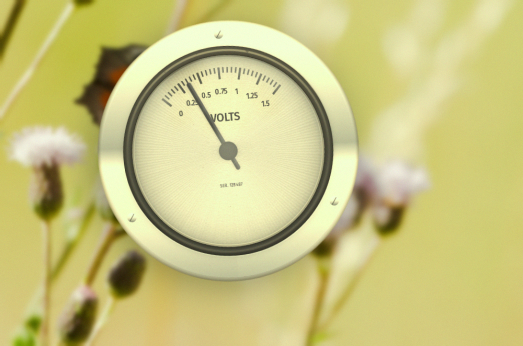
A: 0.35 V
